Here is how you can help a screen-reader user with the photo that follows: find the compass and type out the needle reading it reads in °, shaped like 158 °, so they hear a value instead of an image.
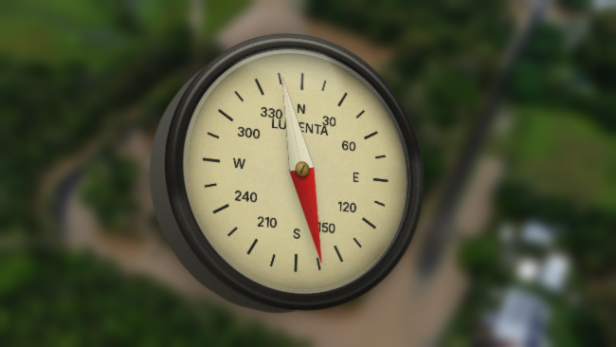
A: 165 °
